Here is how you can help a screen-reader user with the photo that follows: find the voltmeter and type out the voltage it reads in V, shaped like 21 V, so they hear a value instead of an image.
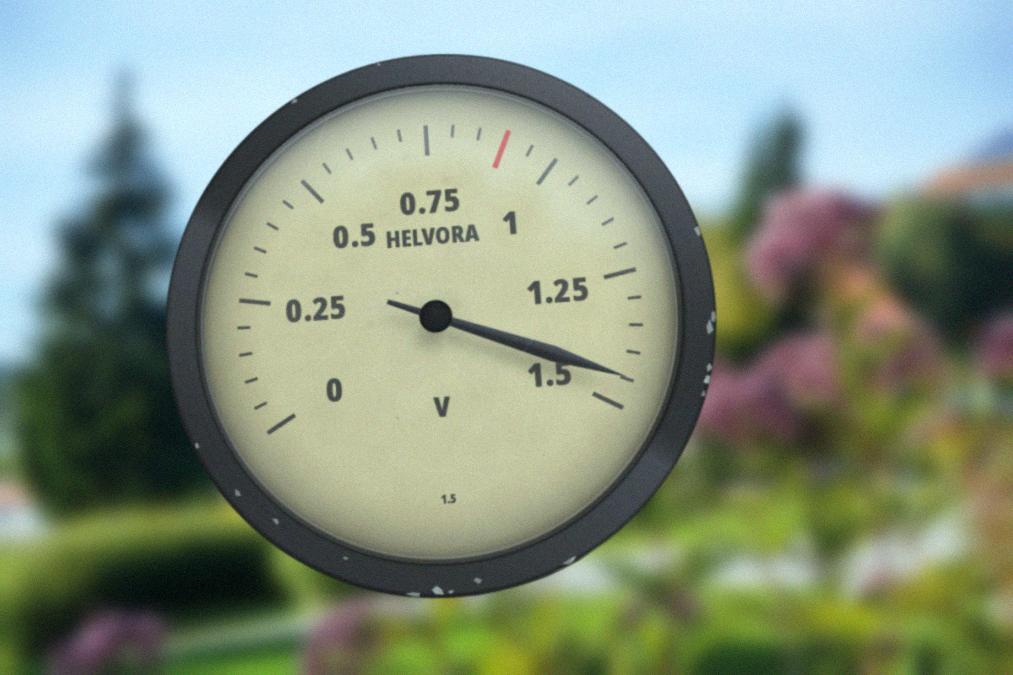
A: 1.45 V
